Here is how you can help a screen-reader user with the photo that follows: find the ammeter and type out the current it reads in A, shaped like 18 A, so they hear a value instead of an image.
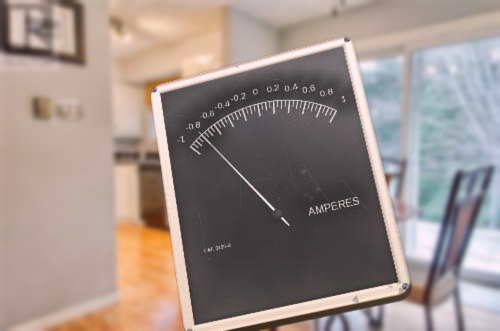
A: -0.8 A
